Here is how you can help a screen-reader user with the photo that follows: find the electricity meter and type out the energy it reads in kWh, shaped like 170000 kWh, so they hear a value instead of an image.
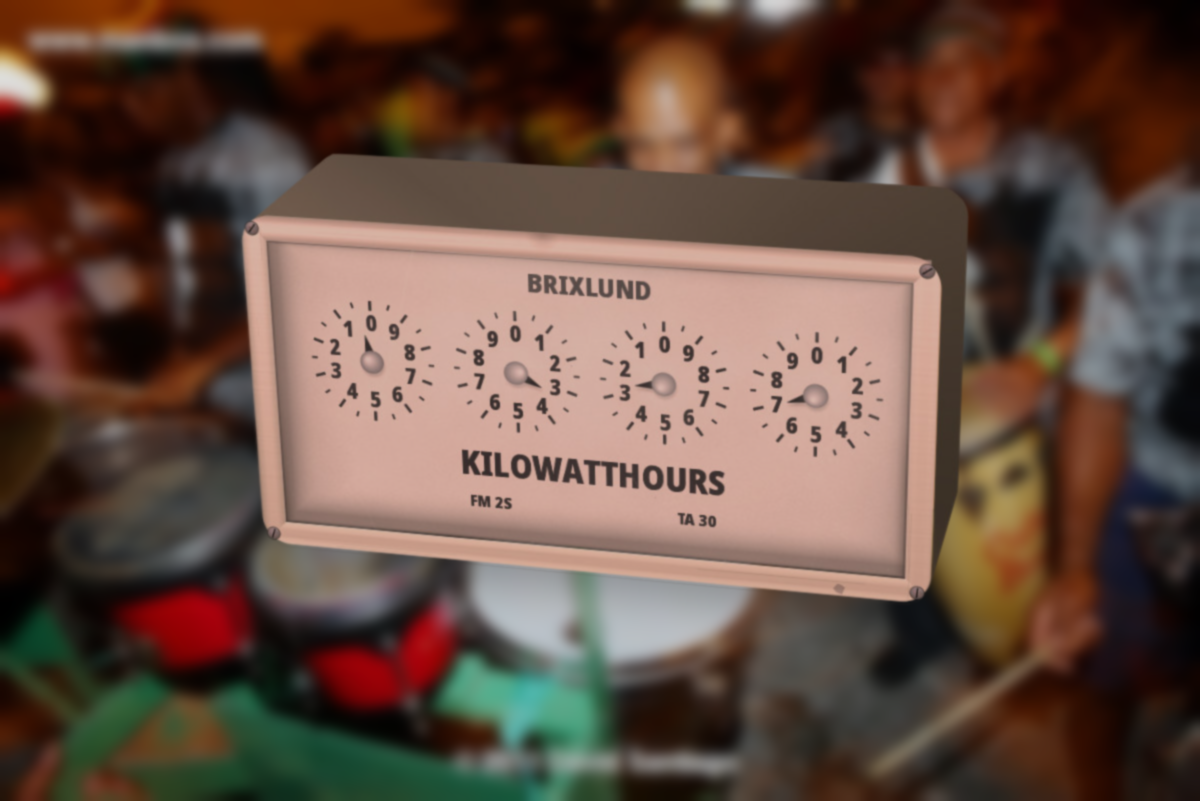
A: 327 kWh
